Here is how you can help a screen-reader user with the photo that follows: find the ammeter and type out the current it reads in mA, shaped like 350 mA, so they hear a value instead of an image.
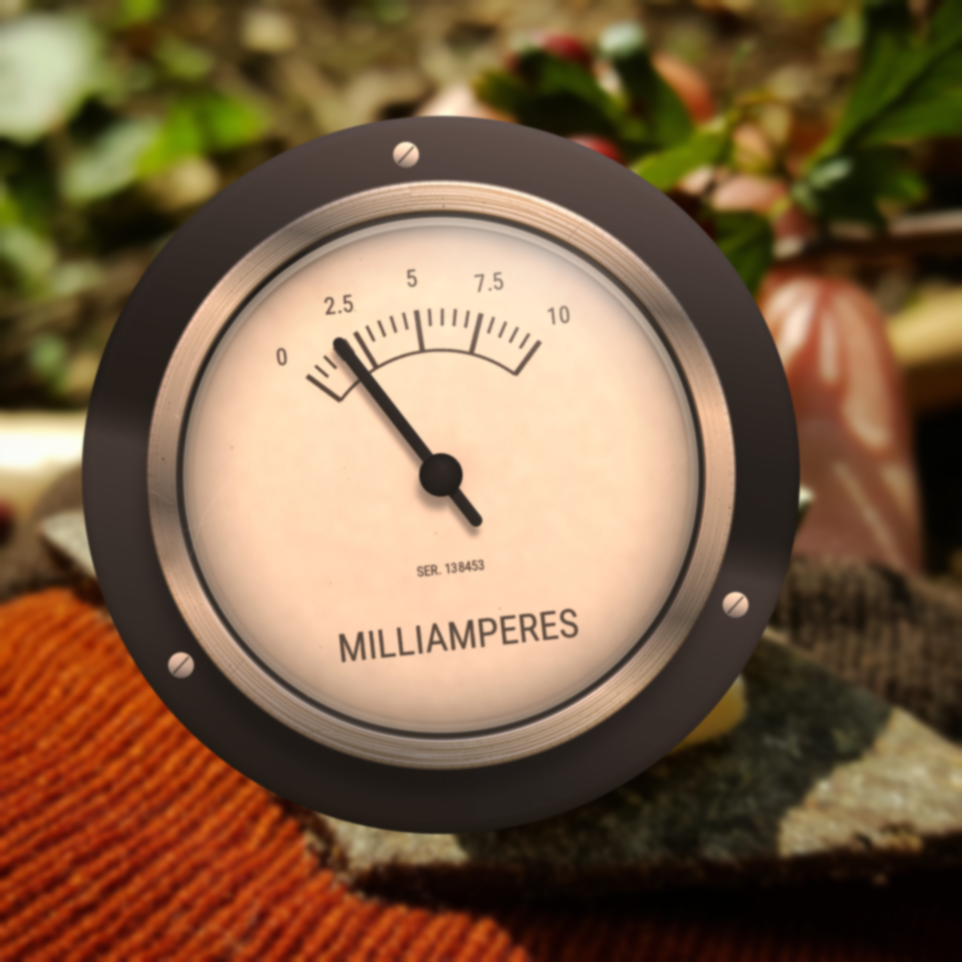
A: 1.75 mA
